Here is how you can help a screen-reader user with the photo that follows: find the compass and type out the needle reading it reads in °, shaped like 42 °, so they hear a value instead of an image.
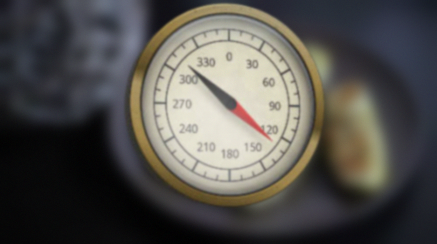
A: 130 °
